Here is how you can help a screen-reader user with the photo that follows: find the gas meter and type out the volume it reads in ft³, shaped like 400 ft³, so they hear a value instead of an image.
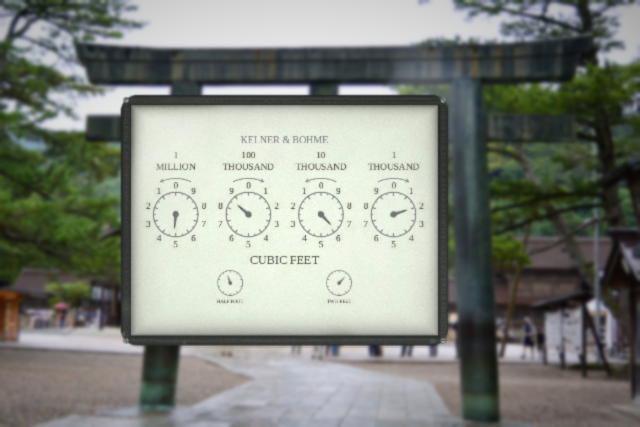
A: 486200 ft³
